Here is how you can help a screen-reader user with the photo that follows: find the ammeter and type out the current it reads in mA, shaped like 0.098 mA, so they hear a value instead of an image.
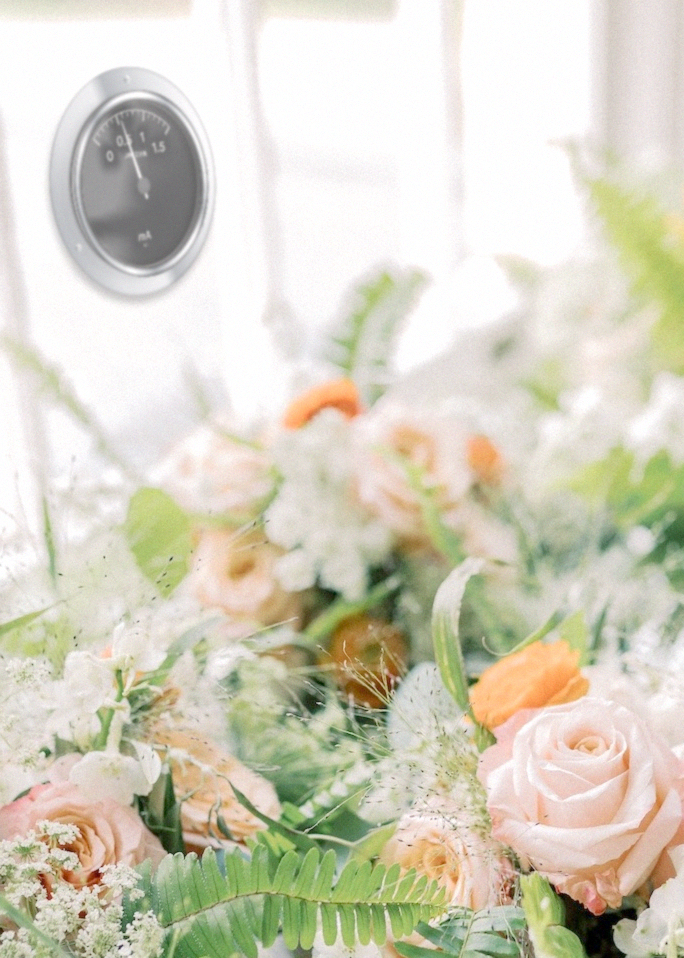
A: 0.5 mA
